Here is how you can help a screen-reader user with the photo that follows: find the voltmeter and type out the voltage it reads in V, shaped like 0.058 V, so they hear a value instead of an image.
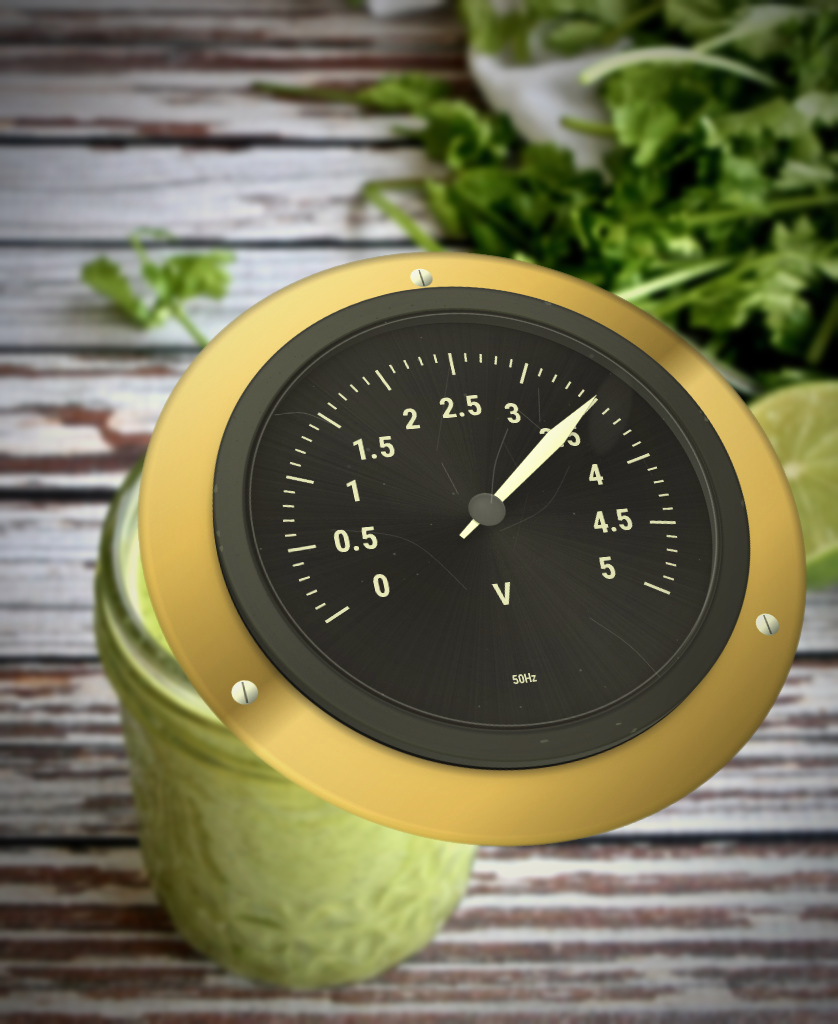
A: 3.5 V
